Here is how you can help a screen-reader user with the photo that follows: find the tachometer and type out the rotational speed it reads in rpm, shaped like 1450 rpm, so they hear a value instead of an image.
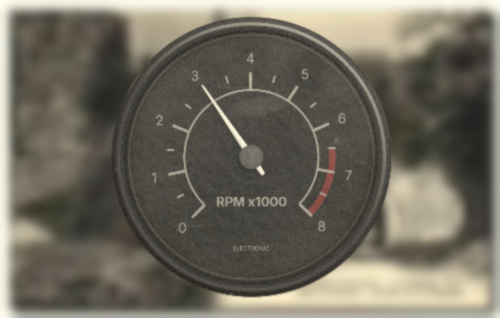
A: 3000 rpm
